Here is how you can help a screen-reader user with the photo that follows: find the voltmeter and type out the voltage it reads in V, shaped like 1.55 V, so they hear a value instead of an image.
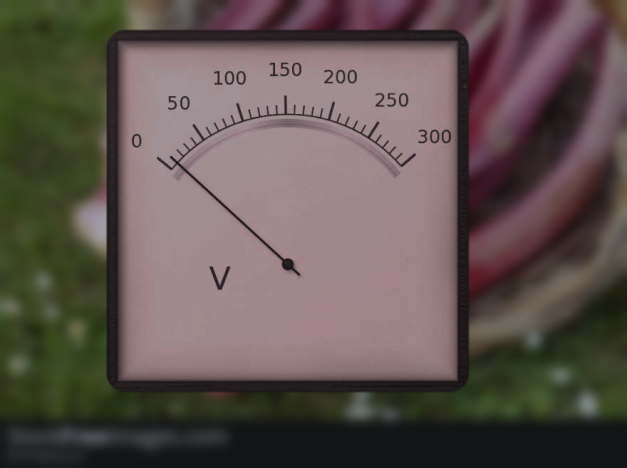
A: 10 V
